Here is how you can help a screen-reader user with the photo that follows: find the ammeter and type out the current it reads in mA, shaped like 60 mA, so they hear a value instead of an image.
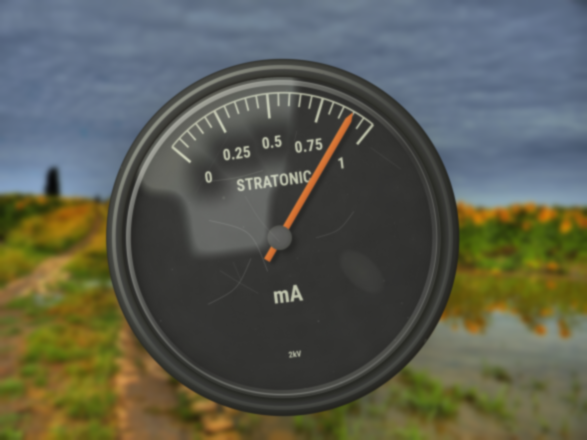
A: 0.9 mA
